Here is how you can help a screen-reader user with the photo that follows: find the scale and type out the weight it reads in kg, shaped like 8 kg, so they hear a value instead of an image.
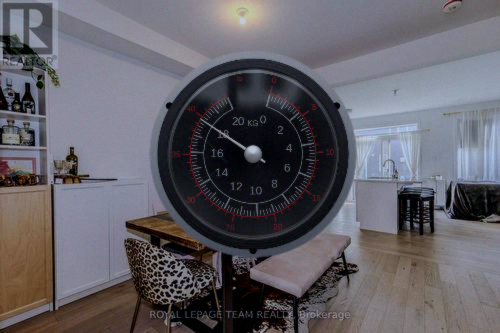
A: 18 kg
